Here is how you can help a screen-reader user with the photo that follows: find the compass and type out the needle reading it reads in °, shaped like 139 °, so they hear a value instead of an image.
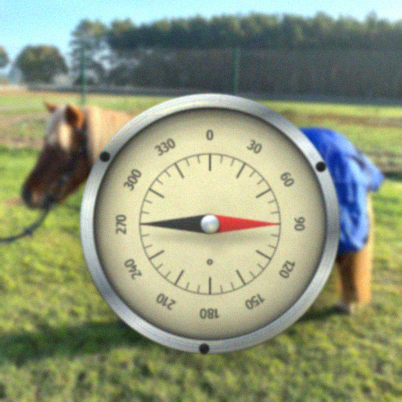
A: 90 °
